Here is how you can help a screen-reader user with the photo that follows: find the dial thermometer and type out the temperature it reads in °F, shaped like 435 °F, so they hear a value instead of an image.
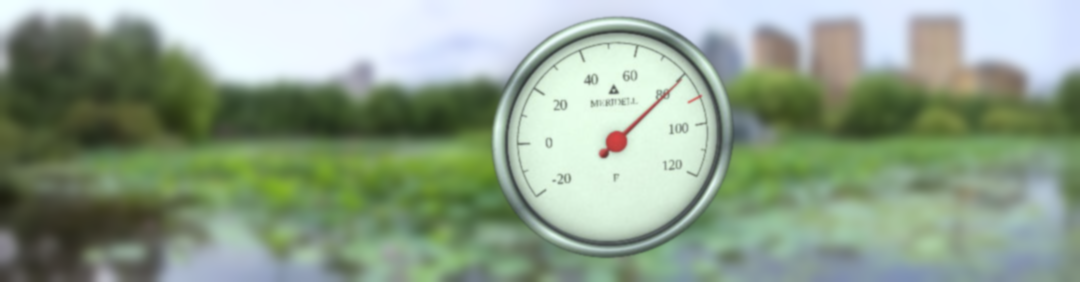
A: 80 °F
